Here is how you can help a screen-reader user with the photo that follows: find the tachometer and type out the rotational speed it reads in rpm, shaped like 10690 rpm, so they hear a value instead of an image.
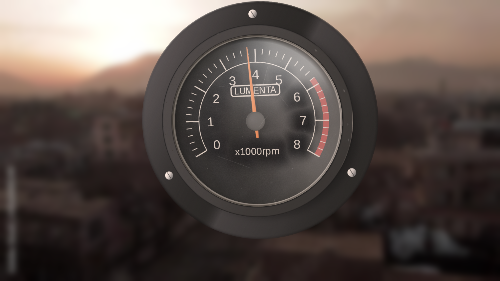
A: 3800 rpm
